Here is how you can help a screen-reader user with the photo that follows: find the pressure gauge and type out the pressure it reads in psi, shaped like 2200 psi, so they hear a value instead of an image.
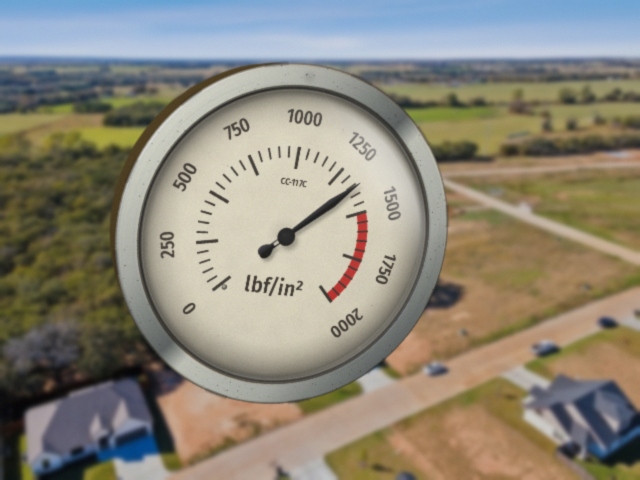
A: 1350 psi
